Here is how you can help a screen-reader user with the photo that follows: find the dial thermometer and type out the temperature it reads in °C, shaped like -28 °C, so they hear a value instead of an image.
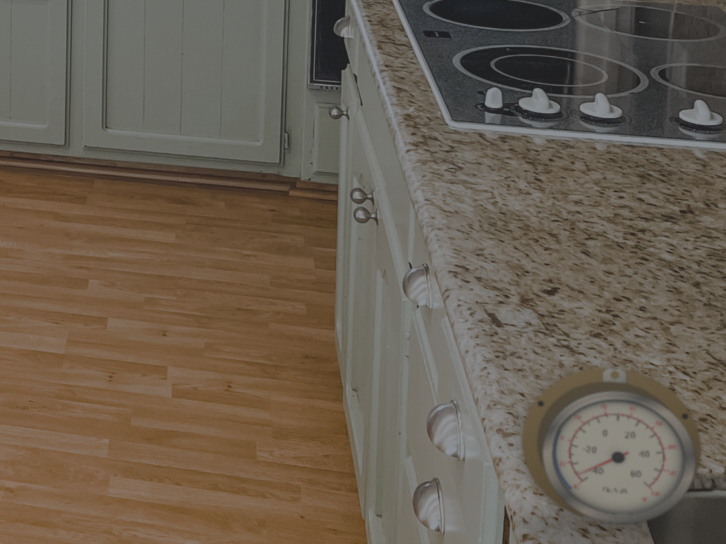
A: -35 °C
